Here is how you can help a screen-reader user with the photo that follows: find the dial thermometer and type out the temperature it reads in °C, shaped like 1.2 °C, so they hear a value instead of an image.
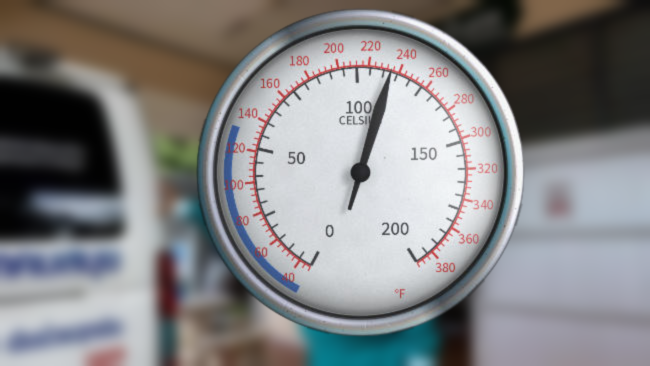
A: 112.5 °C
